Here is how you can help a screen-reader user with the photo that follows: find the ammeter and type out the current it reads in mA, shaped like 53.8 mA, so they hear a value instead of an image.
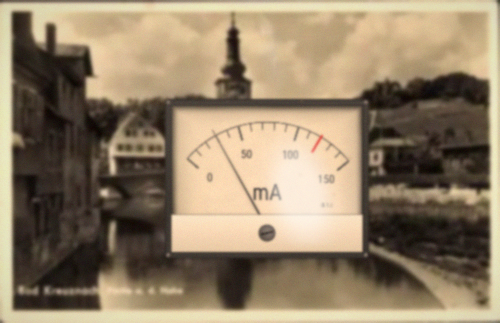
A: 30 mA
